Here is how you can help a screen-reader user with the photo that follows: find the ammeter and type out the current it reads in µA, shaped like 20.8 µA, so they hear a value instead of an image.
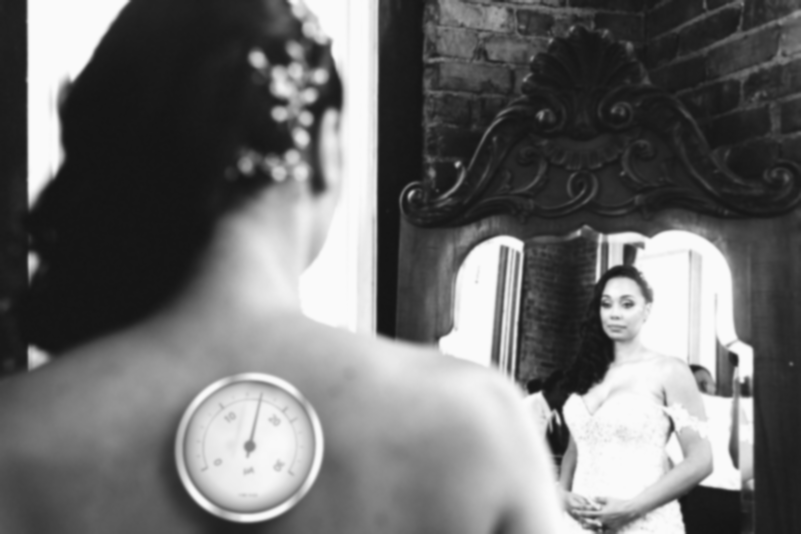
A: 16 µA
